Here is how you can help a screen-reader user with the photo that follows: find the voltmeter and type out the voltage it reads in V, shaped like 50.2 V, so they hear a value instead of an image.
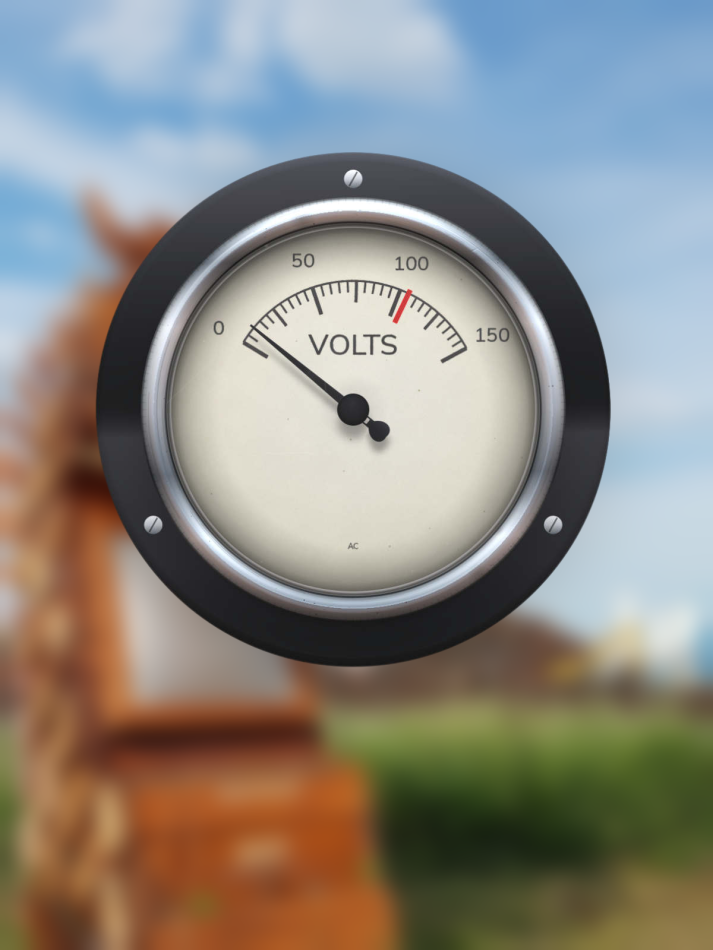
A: 10 V
